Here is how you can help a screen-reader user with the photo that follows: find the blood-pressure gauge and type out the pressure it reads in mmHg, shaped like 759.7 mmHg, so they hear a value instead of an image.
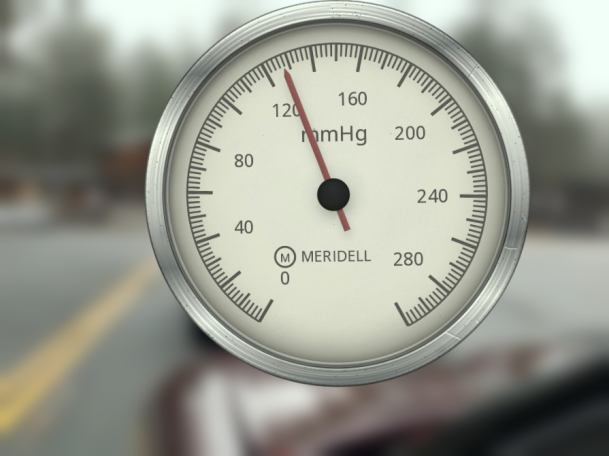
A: 128 mmHg
